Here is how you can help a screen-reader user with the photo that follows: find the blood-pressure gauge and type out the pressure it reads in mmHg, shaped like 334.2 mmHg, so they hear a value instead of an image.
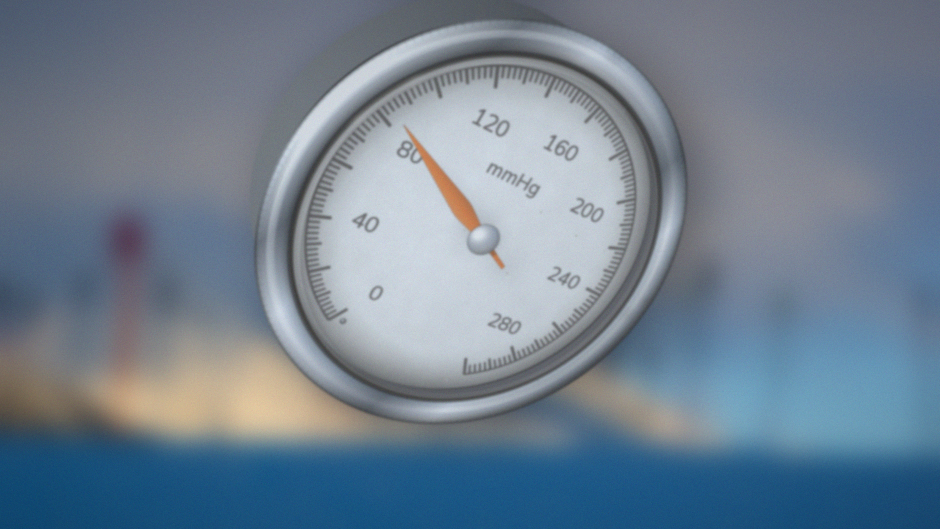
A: 84 mmHg
